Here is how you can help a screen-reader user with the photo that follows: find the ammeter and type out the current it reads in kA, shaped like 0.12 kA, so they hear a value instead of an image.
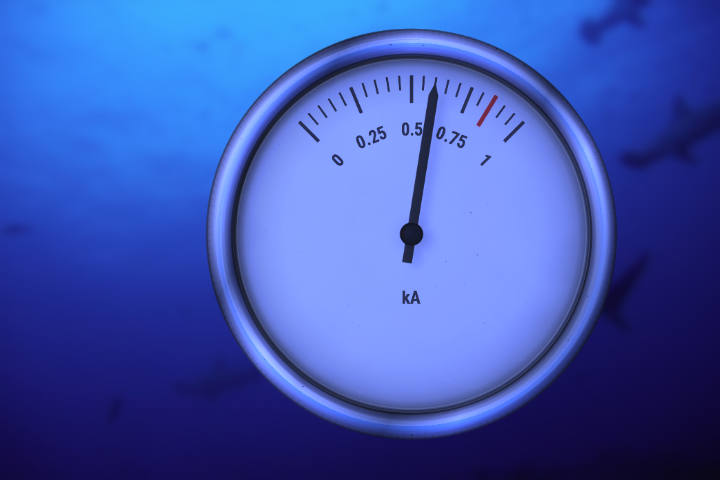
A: 0.6 kA
